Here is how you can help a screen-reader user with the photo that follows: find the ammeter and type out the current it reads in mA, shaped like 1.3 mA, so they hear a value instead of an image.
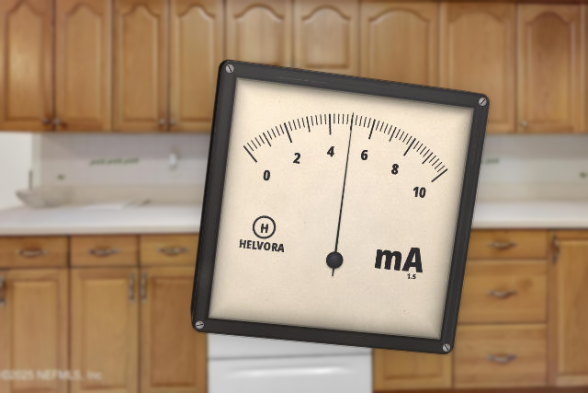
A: 5 mA
